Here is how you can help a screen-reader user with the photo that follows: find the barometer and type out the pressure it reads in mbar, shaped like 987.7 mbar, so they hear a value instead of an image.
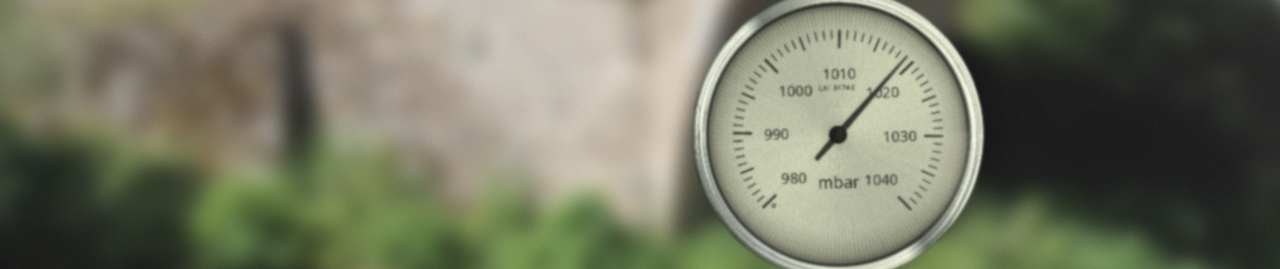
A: 1019 mbar
